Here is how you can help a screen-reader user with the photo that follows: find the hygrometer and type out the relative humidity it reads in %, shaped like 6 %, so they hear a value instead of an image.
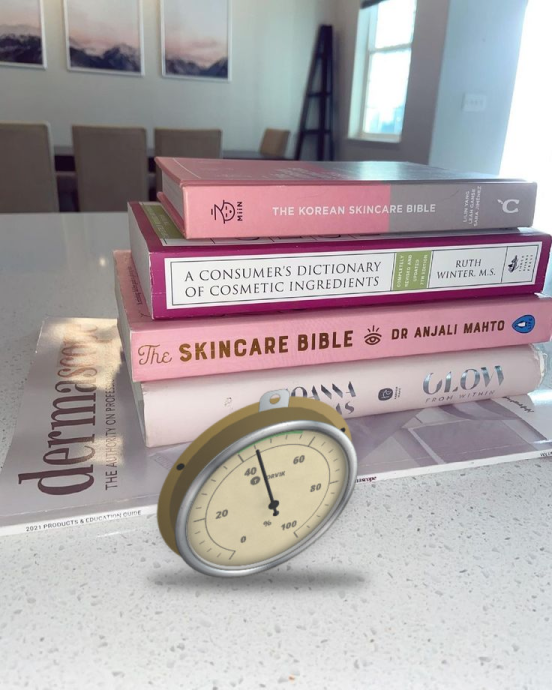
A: 44 %
